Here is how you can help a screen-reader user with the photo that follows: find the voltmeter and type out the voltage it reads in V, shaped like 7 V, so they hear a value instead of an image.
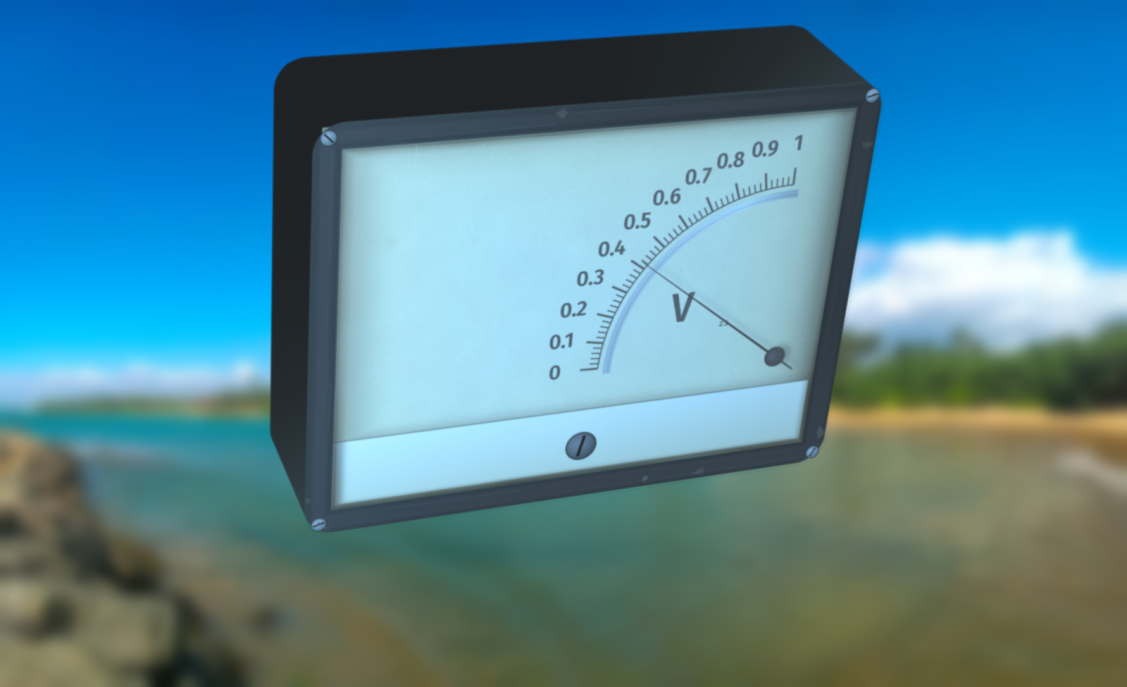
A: 0.42 V
